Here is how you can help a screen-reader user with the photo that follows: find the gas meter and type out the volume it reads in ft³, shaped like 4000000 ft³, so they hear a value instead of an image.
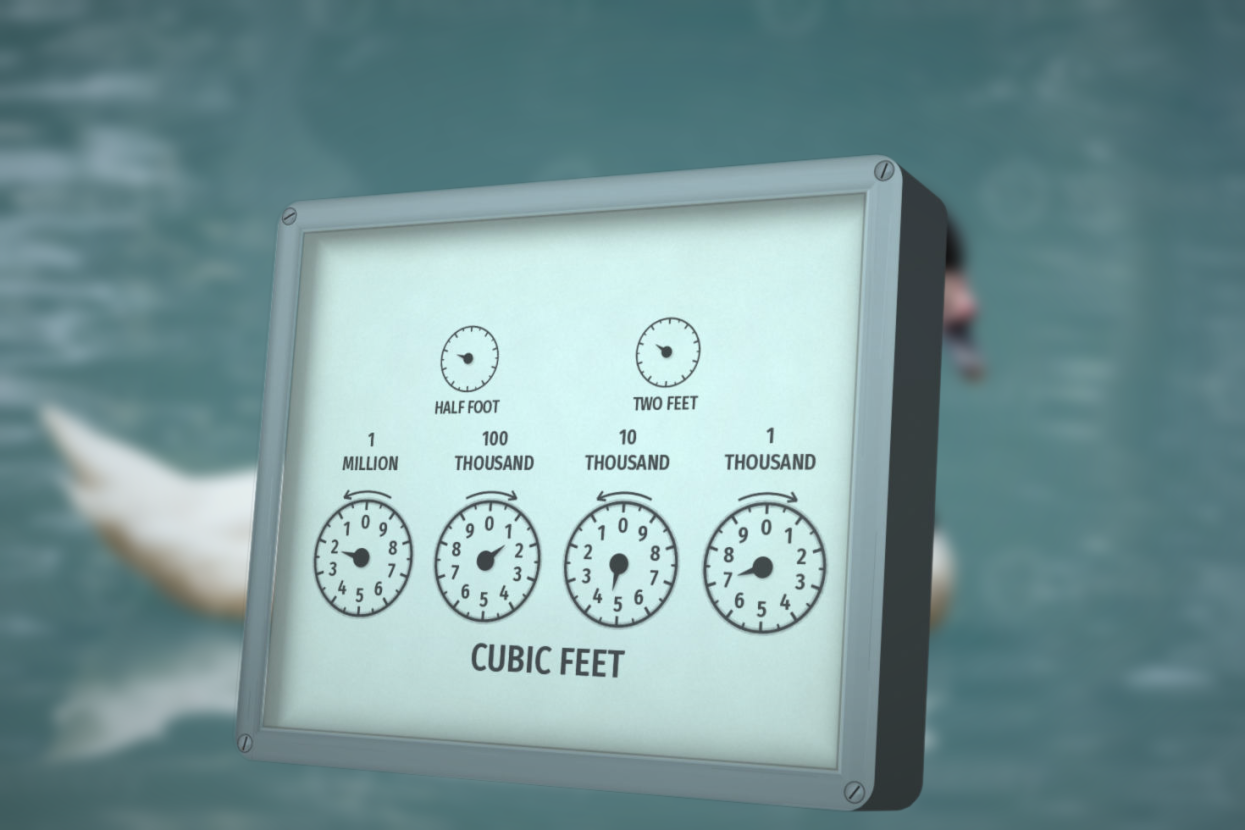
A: 214700 ft³
